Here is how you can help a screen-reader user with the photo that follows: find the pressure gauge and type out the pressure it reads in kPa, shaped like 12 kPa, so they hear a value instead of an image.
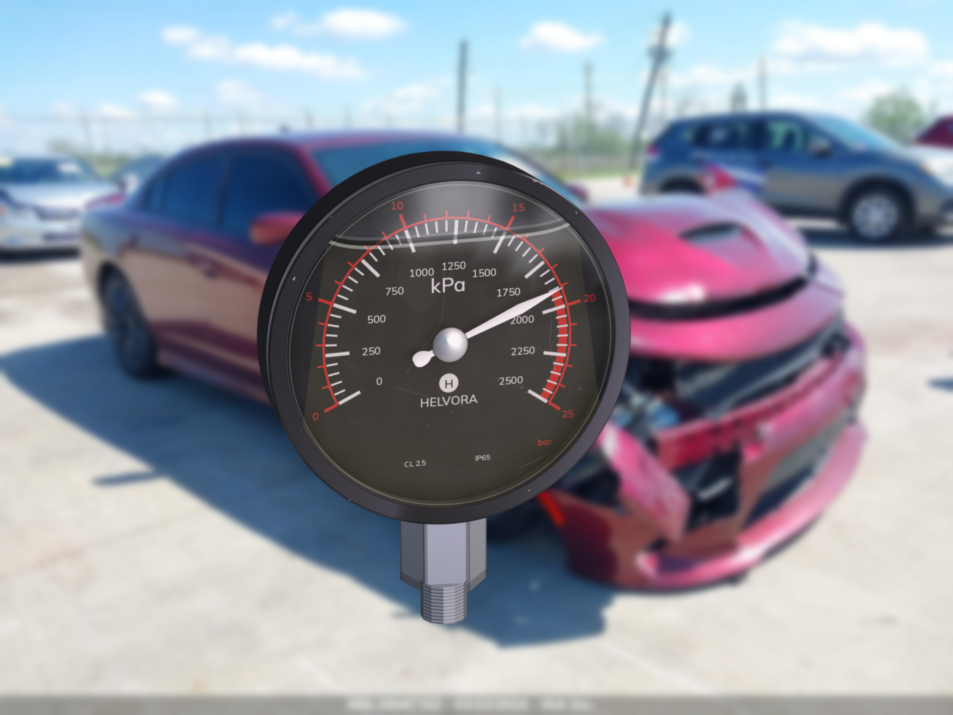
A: 1900 kPa
